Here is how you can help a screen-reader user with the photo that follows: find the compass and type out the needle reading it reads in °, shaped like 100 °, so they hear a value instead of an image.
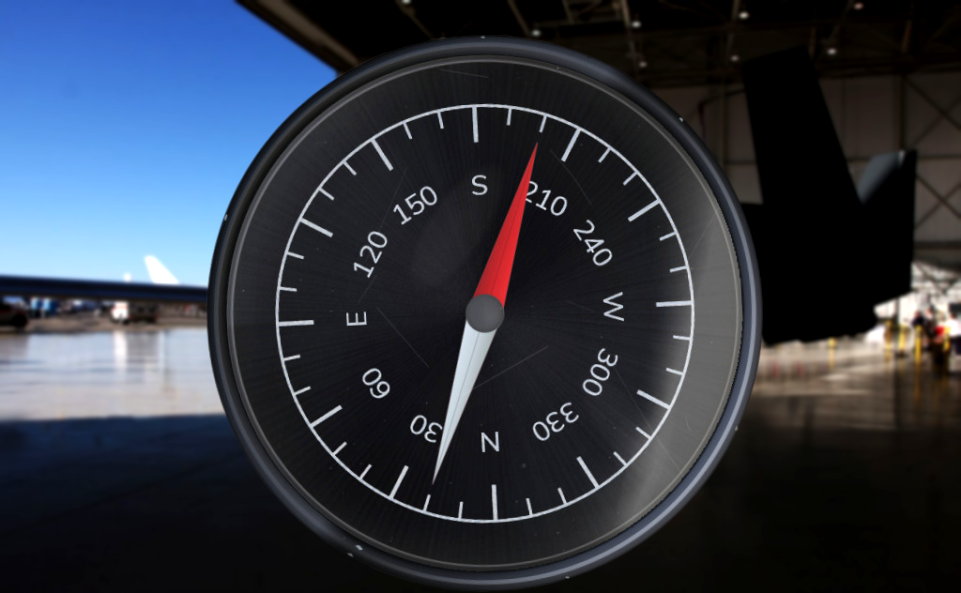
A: 200 °
